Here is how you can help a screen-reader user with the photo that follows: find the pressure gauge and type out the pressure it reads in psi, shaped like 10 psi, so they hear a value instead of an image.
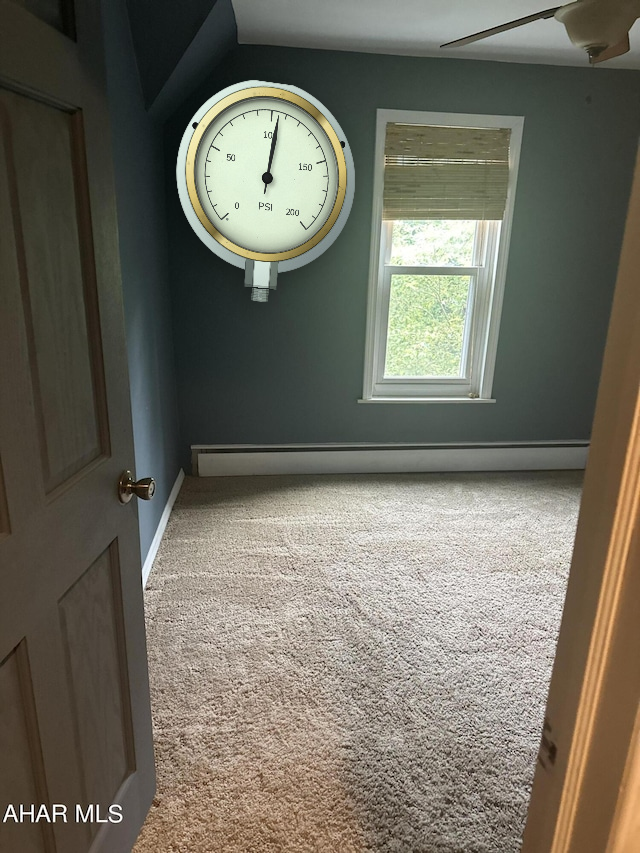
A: 105 psi
